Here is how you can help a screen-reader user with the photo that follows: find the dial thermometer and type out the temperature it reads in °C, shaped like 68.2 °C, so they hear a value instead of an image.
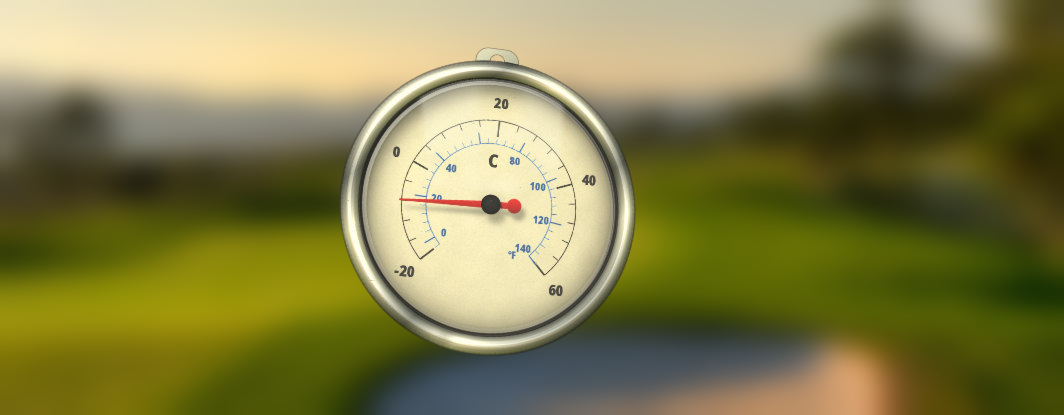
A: -8 °C
